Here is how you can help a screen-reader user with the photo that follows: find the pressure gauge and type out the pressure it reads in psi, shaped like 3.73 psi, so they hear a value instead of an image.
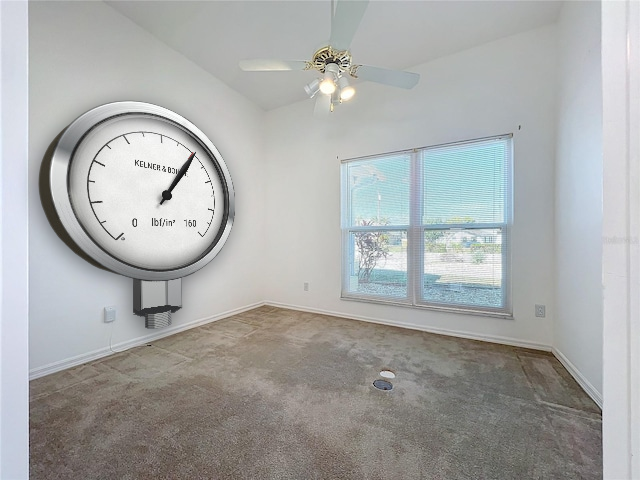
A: 100 psi
